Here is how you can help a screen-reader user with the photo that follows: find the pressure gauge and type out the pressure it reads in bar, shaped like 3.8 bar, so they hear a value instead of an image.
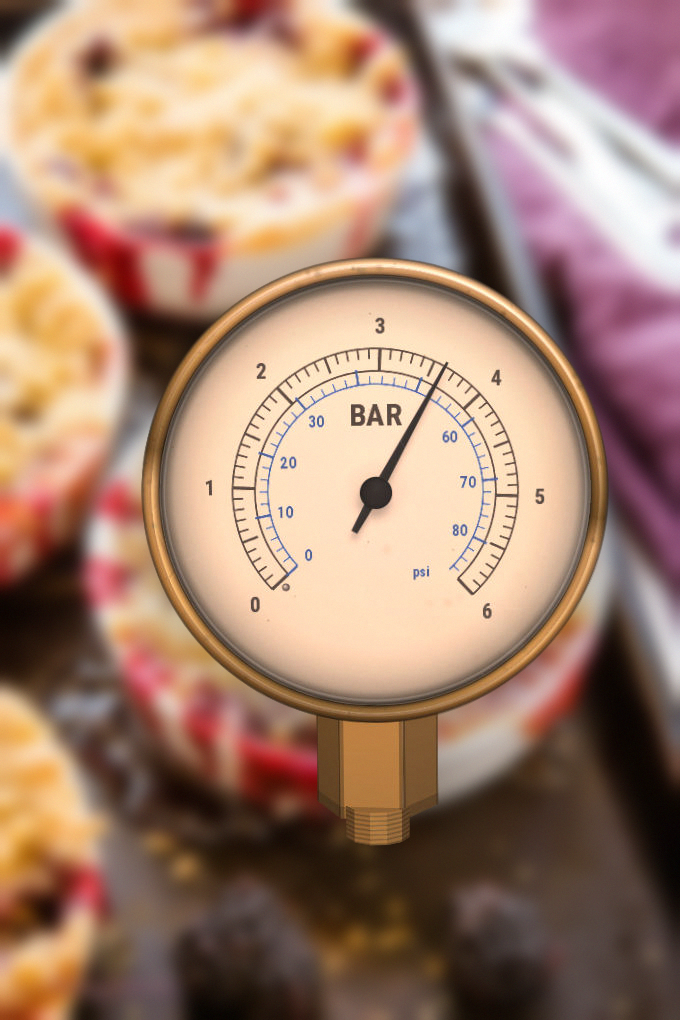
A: 3.6 bar
